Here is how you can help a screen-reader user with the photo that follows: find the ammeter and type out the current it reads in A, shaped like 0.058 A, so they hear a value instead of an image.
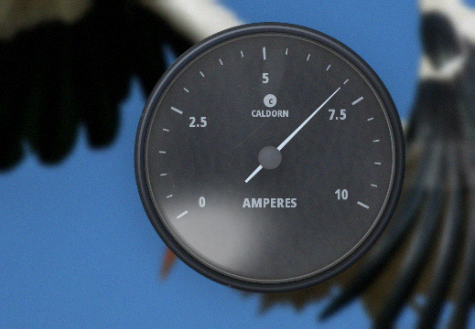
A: 7 A
